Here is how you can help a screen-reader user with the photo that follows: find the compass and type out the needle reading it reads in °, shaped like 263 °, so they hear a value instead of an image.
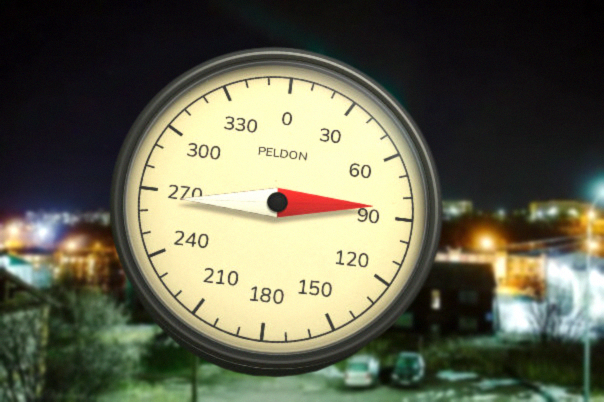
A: 85 °
